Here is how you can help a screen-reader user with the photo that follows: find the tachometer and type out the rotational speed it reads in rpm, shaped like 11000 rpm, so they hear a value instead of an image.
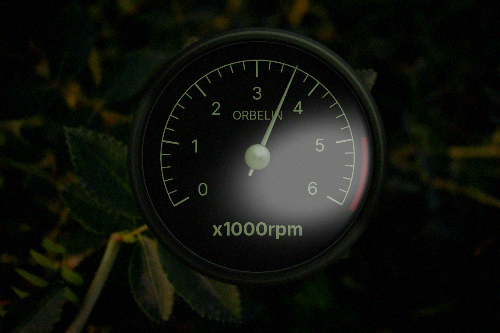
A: 3600 rpm
